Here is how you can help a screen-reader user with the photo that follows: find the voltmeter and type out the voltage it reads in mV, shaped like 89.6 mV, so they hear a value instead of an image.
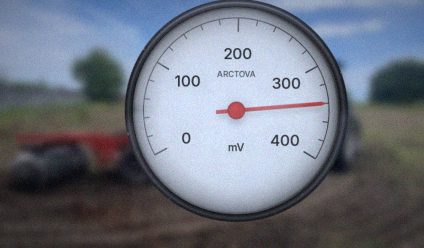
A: 340 mV
